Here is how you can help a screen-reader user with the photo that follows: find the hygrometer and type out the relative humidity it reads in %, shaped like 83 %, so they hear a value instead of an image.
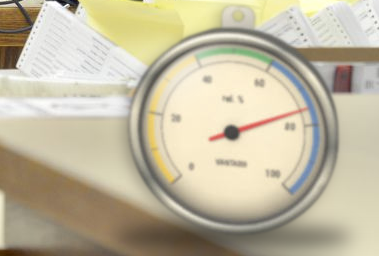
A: 75 %
